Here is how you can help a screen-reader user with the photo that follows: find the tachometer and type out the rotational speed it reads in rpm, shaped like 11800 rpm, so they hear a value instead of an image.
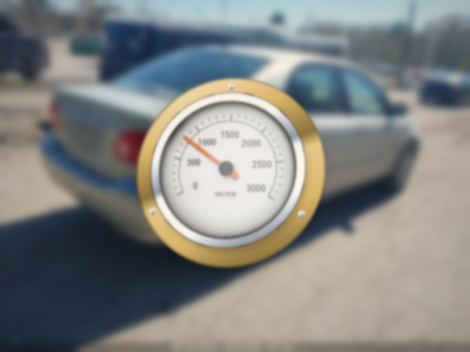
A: 800 rpm
